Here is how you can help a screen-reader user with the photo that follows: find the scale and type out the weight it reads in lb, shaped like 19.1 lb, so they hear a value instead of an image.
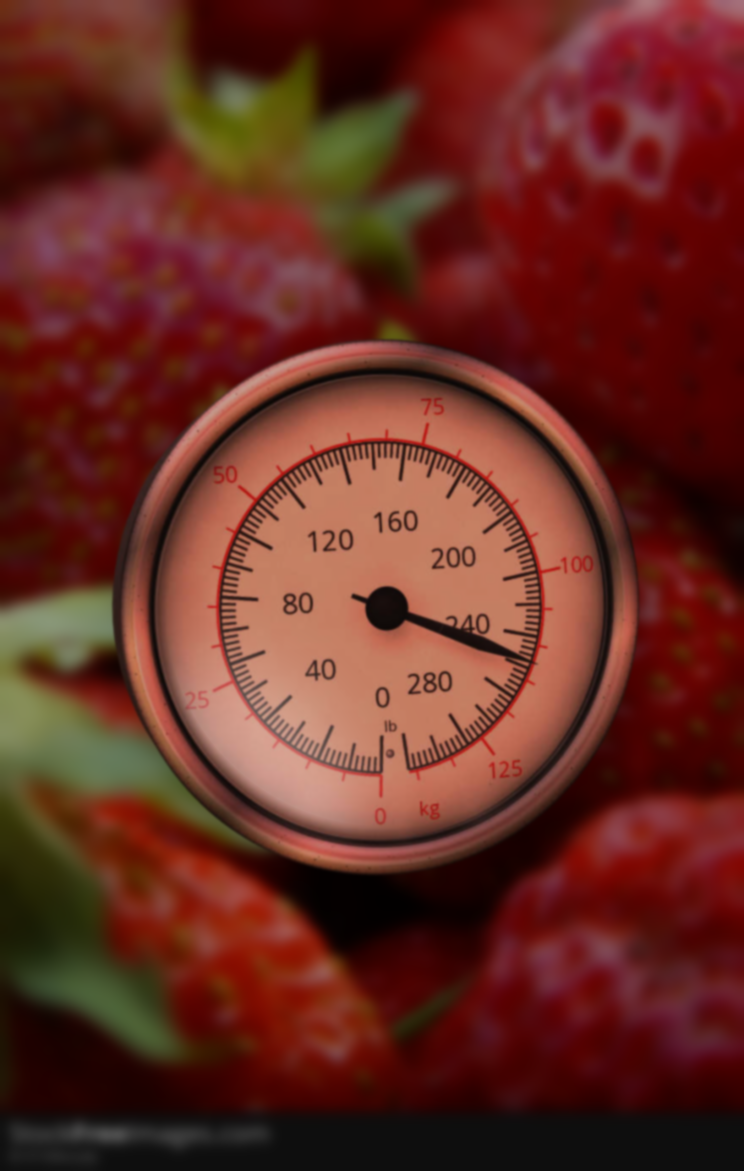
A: 248 lb
